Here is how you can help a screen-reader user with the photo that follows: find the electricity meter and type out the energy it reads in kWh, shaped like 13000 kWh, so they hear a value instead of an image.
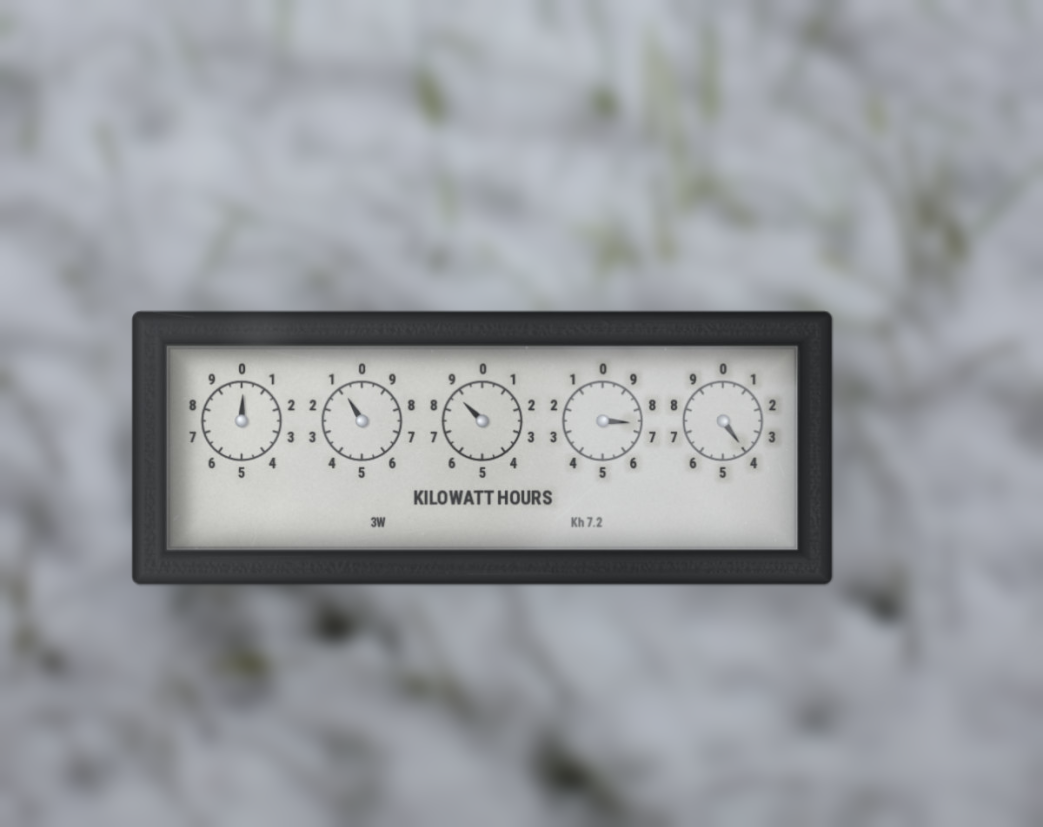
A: 874 kWh
